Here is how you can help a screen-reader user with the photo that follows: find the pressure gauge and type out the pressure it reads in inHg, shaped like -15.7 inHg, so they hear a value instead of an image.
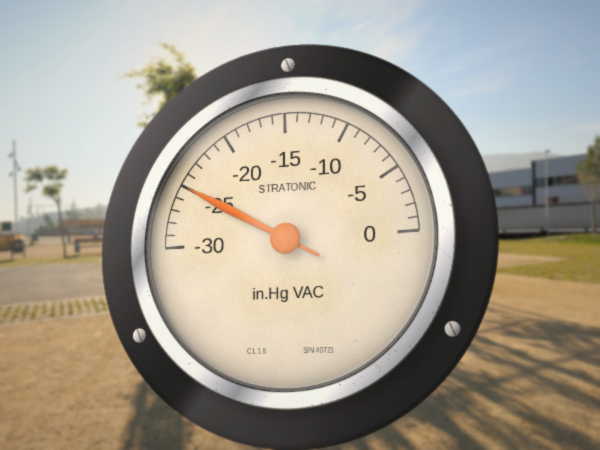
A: -25 inHg
